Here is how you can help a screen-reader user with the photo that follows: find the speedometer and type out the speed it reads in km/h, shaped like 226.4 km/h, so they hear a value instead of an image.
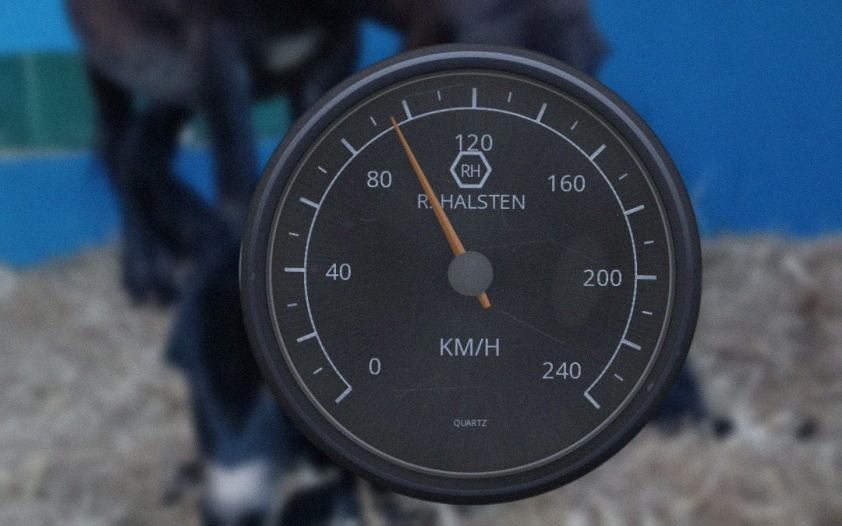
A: 95 km/h
